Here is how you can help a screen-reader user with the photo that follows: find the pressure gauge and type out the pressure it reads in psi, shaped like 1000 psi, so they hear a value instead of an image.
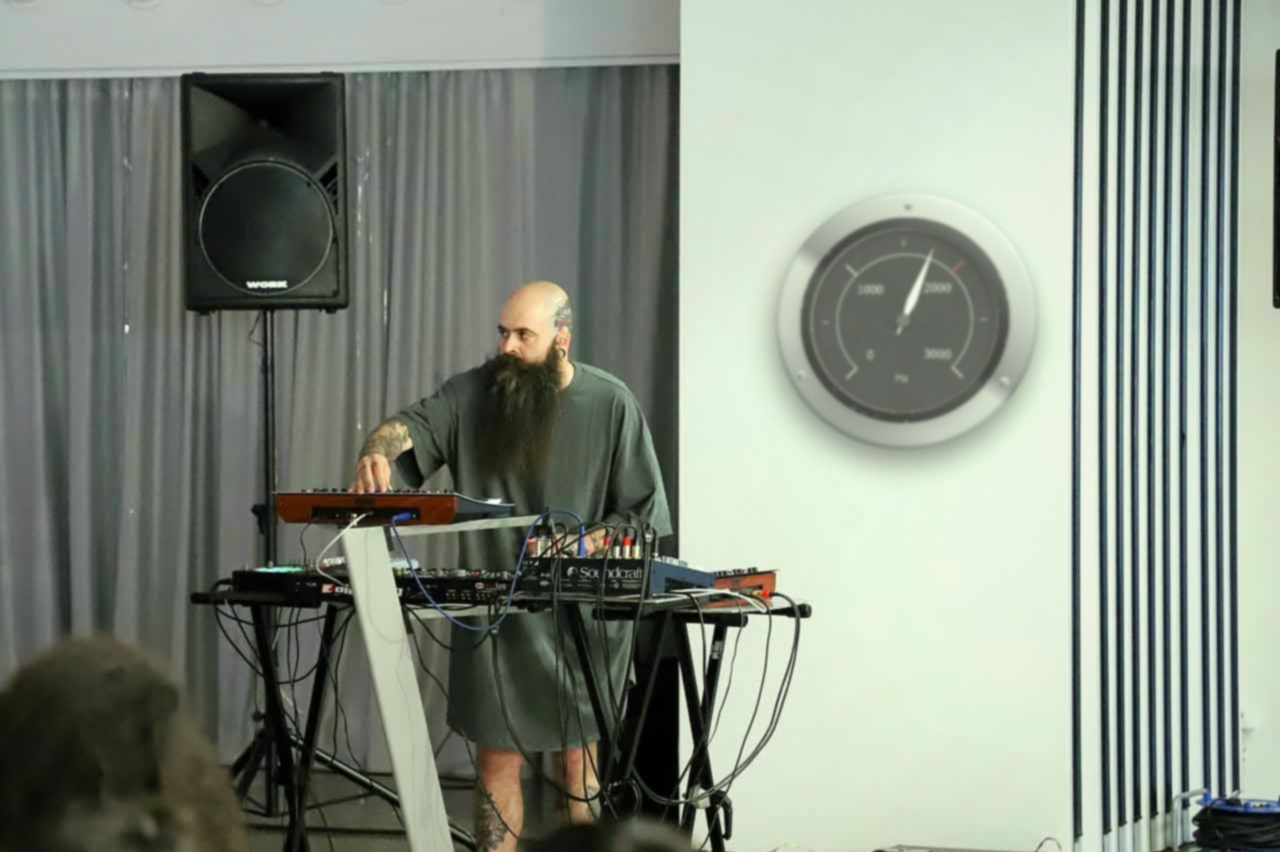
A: 1750 psi
